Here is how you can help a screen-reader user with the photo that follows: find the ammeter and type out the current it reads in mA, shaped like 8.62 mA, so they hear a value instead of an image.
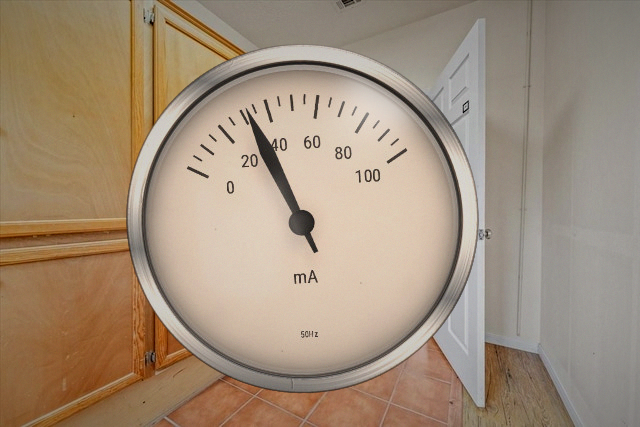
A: 32.5 mA
